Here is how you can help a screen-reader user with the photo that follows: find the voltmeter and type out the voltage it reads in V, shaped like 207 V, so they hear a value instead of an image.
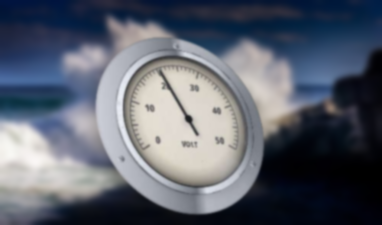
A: 20 V
